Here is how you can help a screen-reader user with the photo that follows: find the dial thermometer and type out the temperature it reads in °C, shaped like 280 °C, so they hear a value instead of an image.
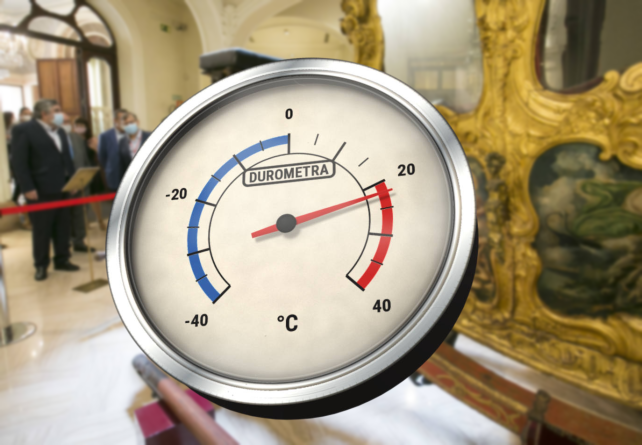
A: 22.5 °C
